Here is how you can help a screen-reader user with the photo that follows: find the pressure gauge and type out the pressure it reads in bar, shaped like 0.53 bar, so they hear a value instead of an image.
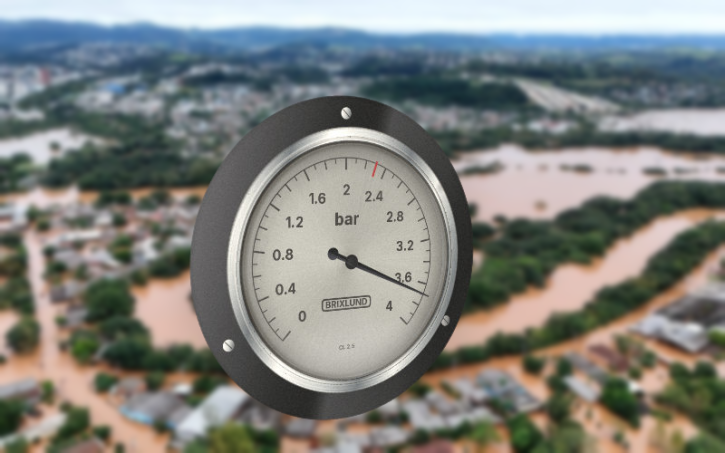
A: 3.7 bar
